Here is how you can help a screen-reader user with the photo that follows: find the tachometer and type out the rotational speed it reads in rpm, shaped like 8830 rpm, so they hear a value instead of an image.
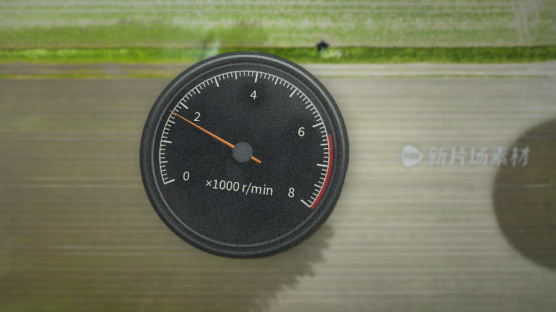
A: 1700 rpm
